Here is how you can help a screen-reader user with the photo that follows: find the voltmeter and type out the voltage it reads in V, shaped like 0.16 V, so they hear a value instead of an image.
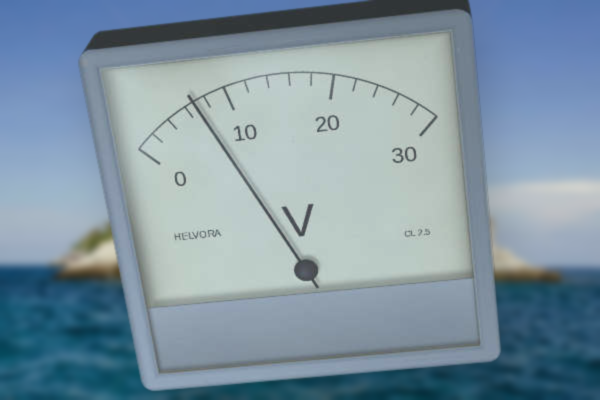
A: 7 V
